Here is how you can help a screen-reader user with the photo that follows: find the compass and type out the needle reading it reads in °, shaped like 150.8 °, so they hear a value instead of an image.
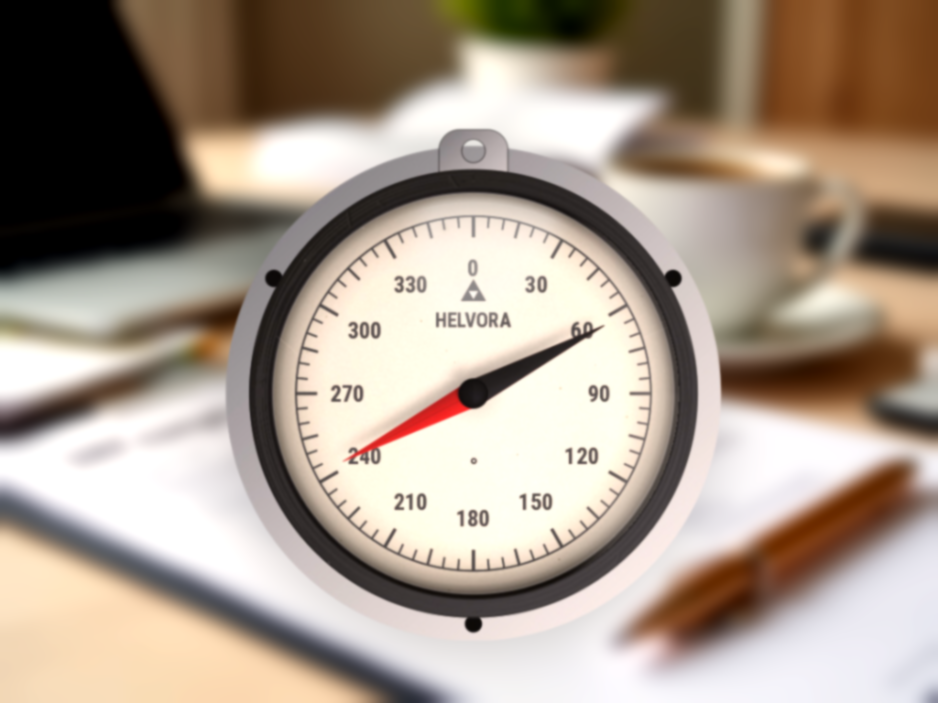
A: 242.5 °
